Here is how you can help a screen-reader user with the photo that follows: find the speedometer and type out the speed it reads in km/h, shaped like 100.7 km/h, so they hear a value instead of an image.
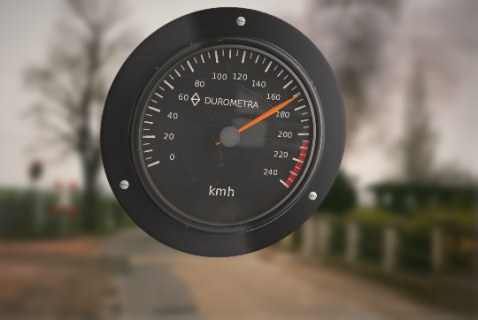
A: 170 km/h
